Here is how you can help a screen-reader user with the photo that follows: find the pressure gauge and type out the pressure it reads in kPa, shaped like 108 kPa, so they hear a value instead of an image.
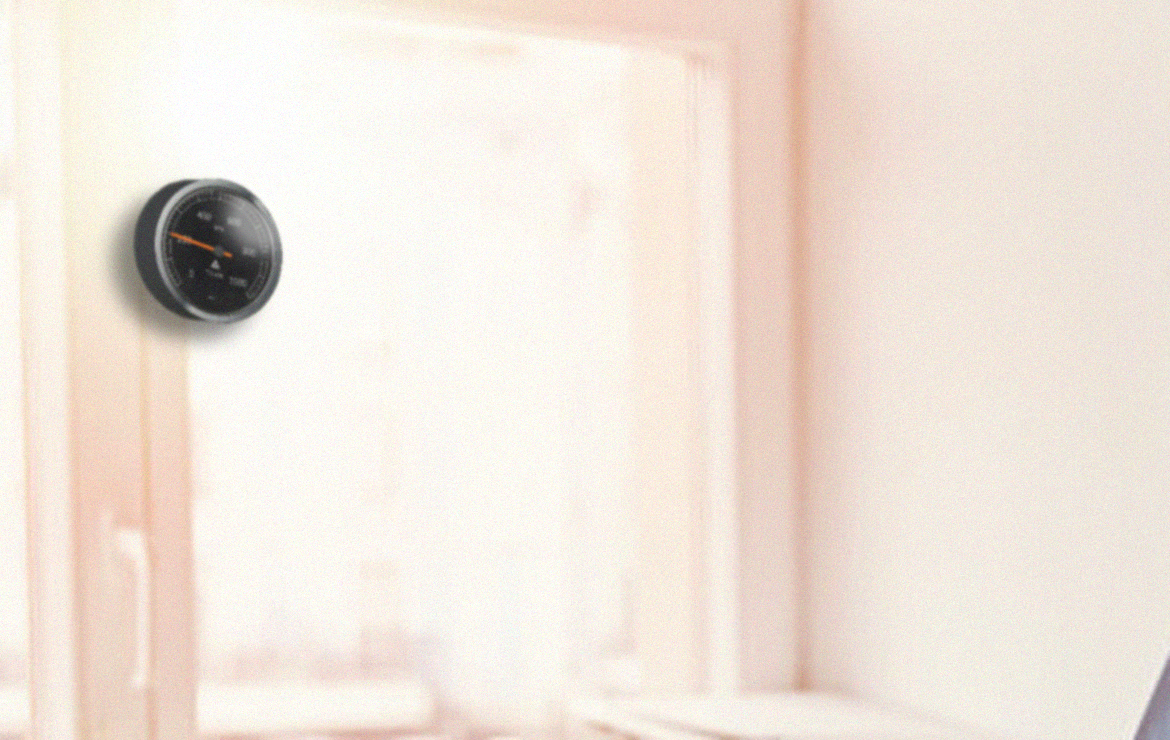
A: 200 kPa
